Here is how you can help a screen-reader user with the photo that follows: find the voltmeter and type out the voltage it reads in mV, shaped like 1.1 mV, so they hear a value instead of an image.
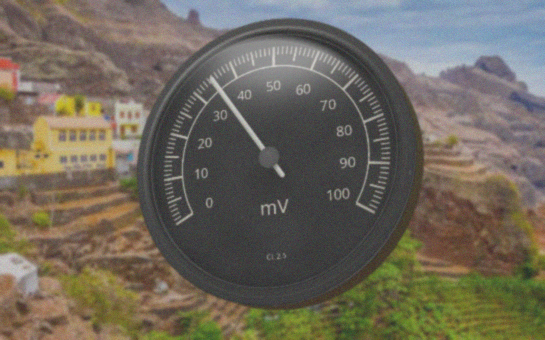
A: 35 mV
